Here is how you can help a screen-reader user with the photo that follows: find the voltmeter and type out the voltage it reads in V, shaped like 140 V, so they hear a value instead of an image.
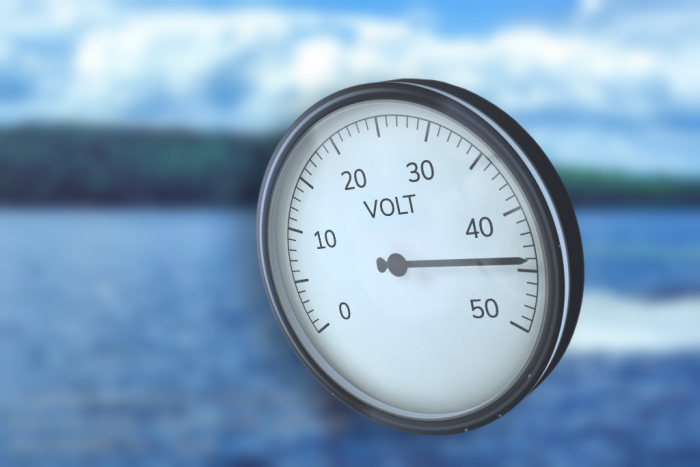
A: 44 V
